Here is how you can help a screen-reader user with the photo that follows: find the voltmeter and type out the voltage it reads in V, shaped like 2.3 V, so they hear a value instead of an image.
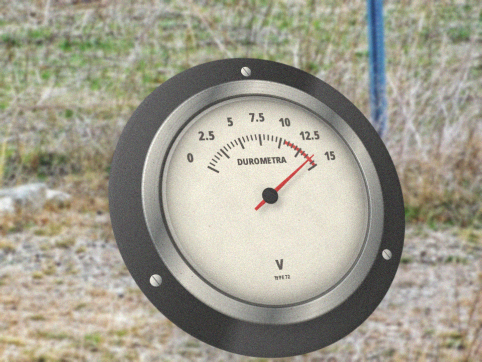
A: 14 V
